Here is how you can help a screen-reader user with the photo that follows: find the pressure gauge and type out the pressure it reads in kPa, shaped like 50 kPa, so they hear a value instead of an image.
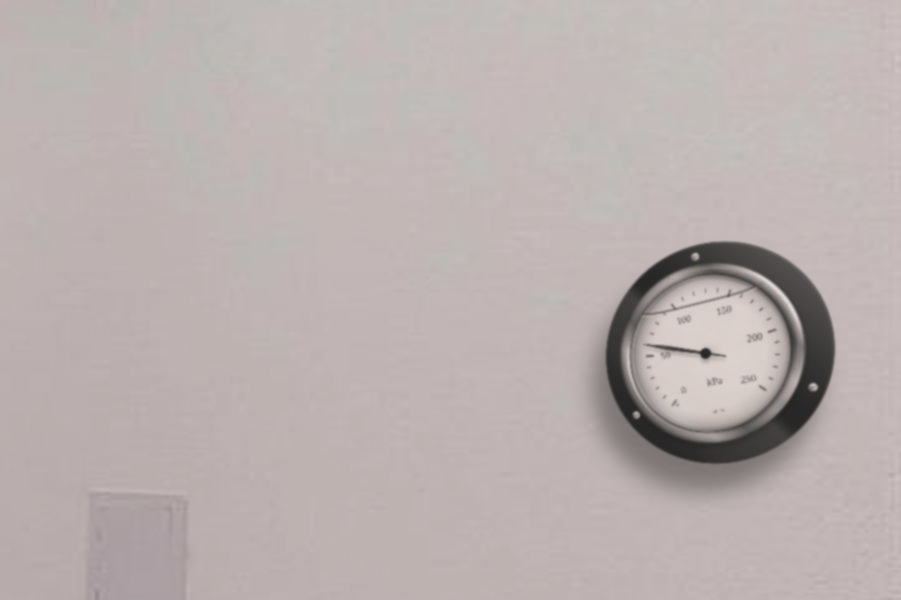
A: 60 kPa
